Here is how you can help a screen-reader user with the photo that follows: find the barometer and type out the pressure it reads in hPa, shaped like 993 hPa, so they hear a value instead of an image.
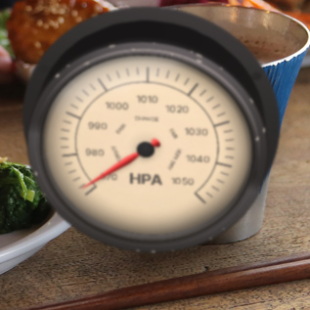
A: 972 hPa
